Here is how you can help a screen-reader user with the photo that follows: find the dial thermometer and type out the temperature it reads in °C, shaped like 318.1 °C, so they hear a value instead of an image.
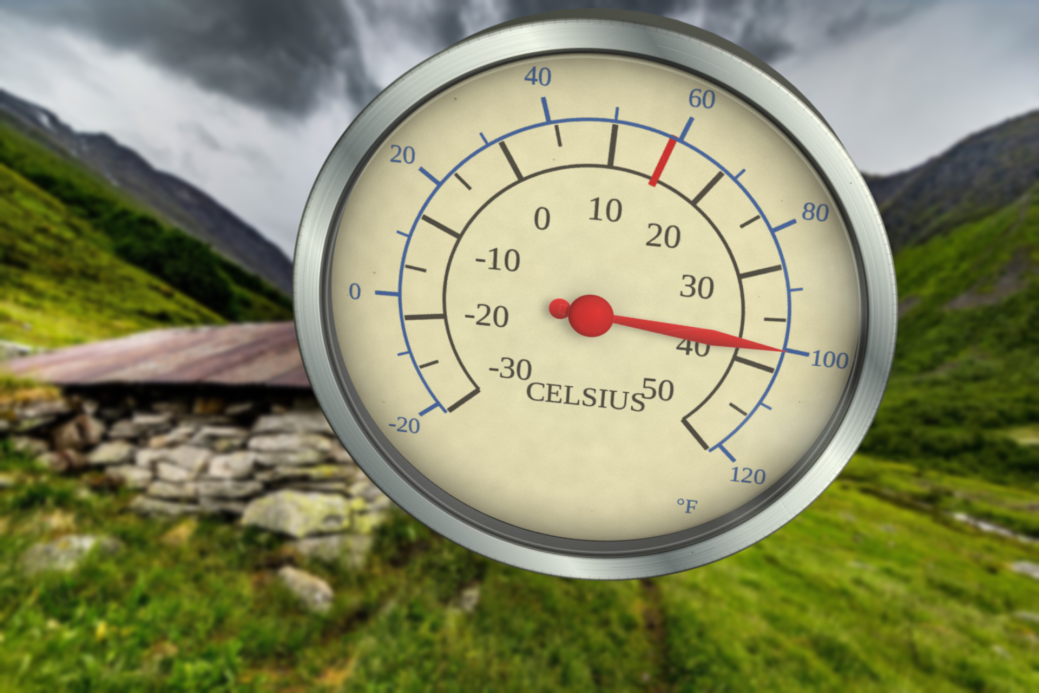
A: 37.5 °C
